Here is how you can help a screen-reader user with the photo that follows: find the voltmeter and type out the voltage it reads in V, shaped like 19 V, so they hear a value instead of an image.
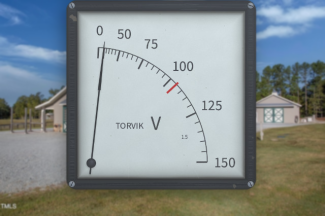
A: 25 V
